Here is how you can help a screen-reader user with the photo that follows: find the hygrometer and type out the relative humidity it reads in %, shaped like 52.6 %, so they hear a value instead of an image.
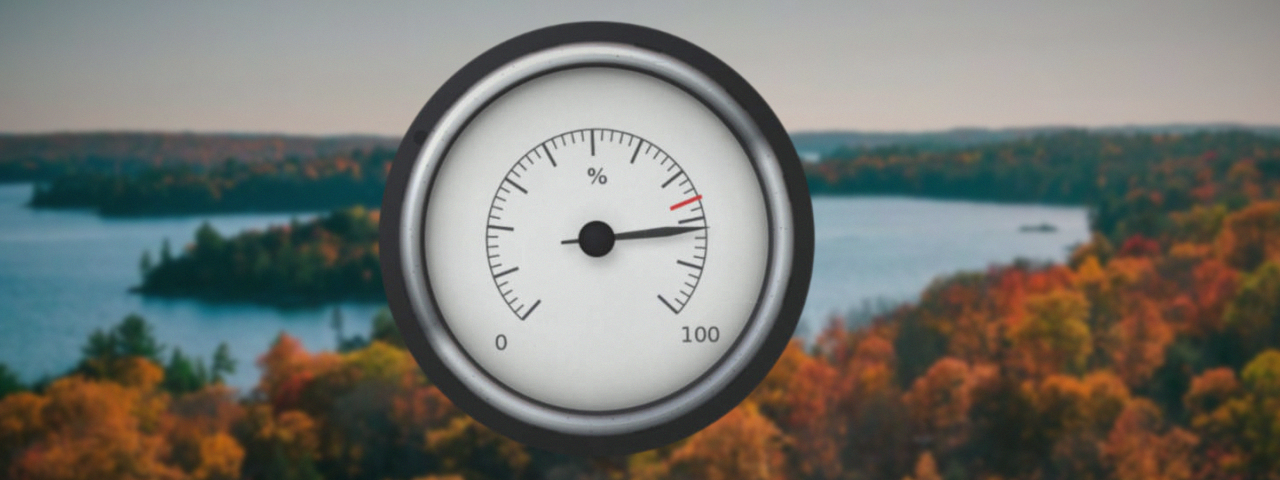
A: 82 %
